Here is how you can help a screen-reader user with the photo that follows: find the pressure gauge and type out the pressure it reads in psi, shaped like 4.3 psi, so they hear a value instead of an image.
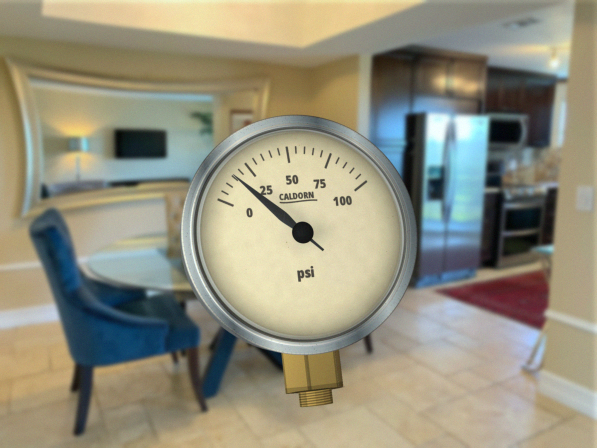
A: 15 psi
